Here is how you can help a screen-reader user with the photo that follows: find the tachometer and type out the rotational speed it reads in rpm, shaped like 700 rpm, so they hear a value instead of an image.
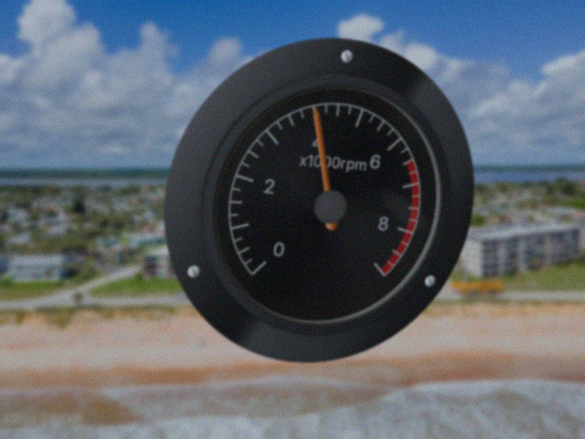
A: 4000 rpm
